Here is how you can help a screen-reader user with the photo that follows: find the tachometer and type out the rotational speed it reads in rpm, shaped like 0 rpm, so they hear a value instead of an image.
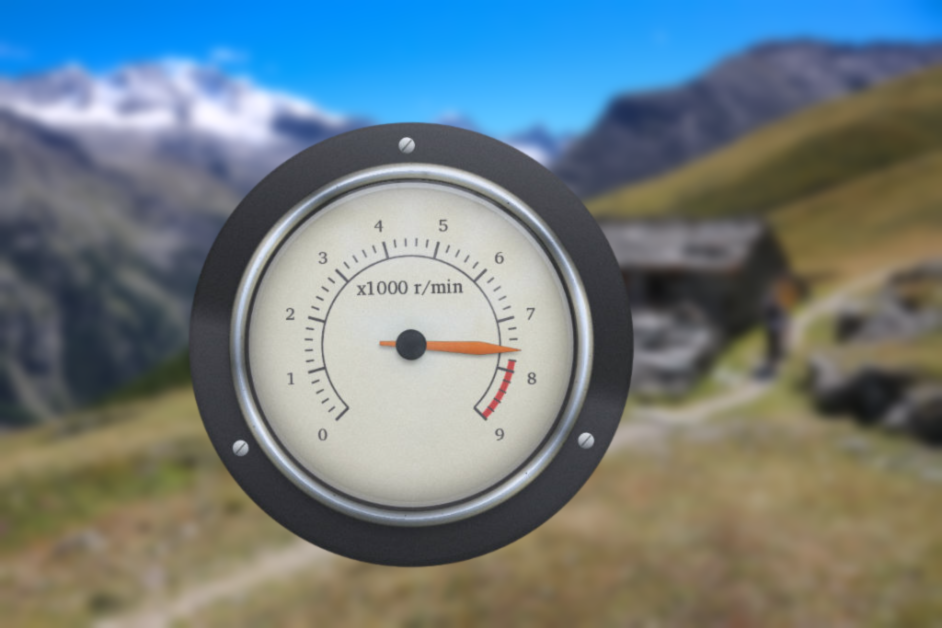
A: 7600 rpm
